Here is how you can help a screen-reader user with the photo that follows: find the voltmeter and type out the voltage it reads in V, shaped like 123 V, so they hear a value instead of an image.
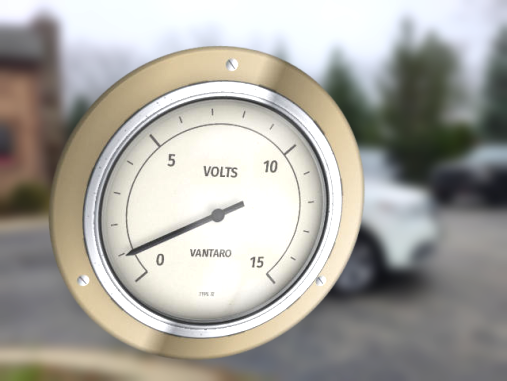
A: 1 V
